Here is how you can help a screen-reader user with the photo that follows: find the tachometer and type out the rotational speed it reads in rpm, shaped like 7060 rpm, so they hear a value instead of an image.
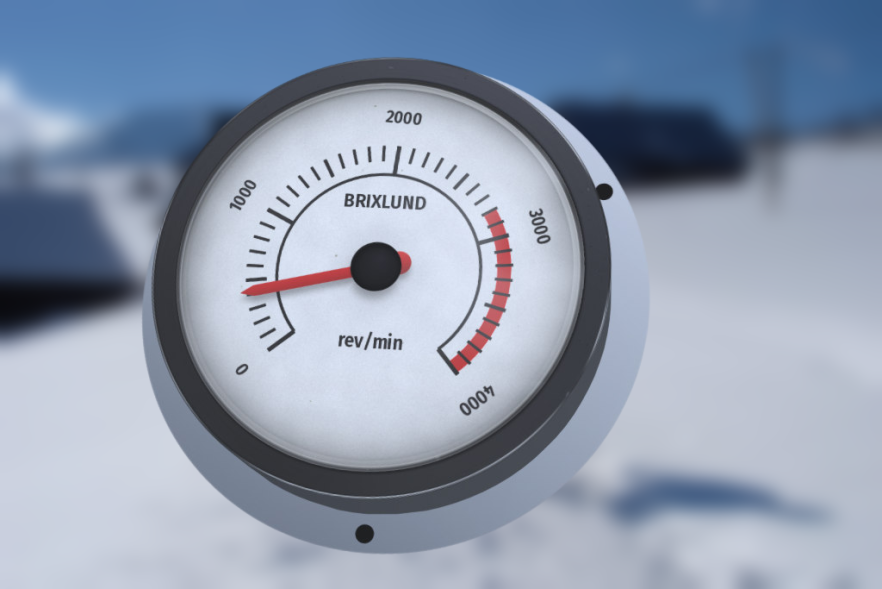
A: 400 rpm
